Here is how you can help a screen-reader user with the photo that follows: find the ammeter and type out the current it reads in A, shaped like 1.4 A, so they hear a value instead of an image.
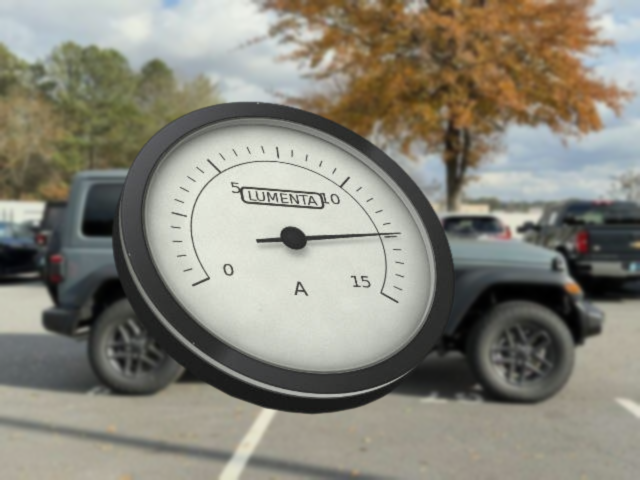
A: 12.5 A
